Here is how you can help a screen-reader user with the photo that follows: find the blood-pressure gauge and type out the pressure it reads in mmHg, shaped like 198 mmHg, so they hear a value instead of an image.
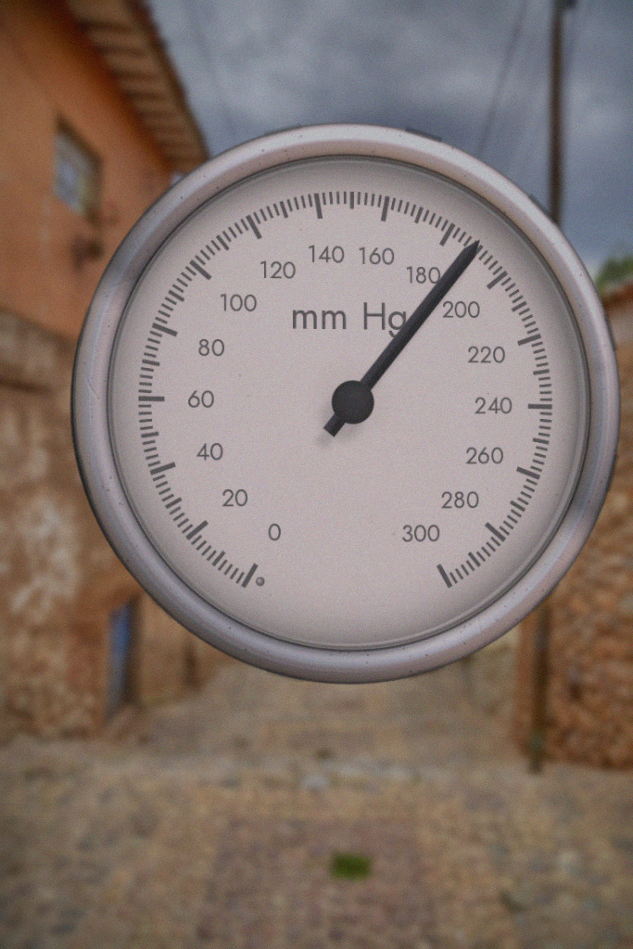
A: 188 mmHg
